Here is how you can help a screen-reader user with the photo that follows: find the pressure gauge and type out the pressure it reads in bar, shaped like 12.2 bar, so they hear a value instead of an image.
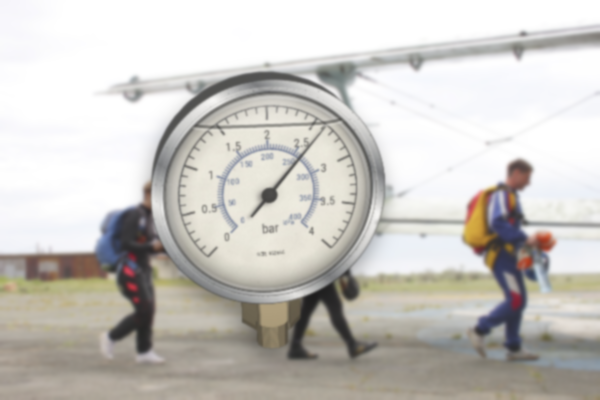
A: 2.6 bar
